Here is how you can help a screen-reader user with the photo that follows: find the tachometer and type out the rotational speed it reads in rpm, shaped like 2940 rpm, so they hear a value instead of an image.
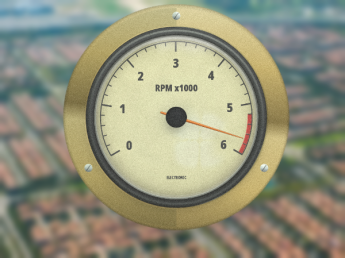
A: 5700 rpm
